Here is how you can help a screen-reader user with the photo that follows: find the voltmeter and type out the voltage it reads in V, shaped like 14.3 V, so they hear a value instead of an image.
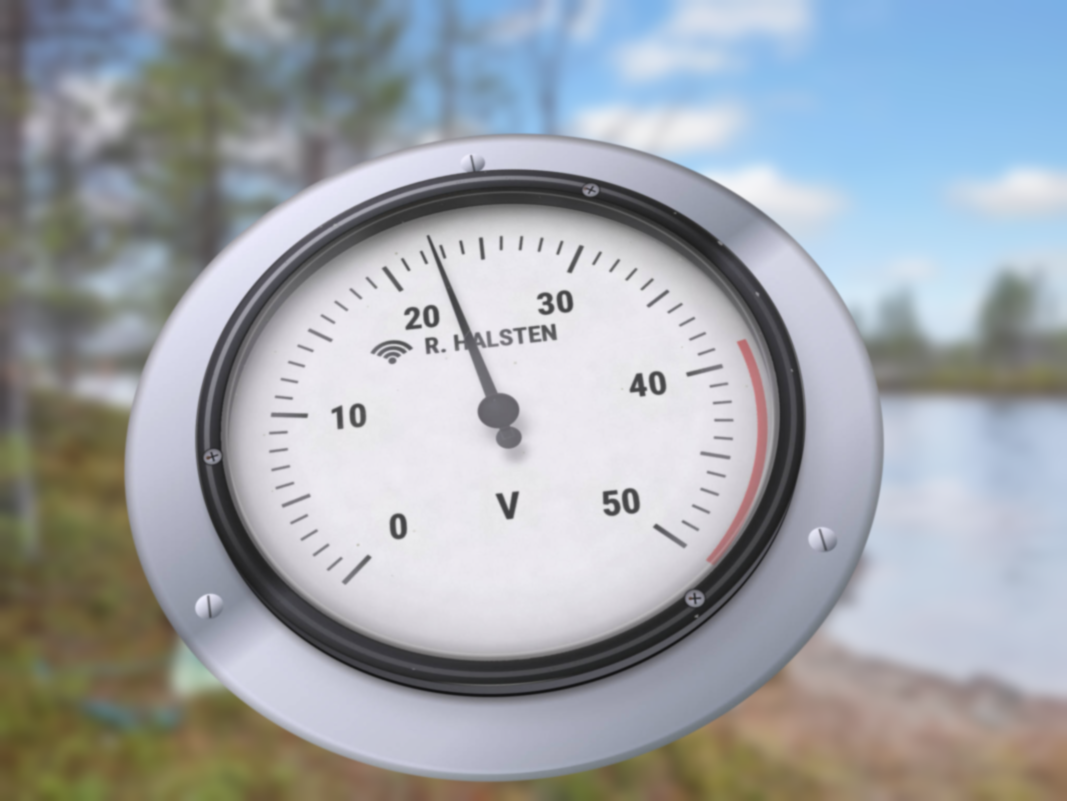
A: 22.5 V
